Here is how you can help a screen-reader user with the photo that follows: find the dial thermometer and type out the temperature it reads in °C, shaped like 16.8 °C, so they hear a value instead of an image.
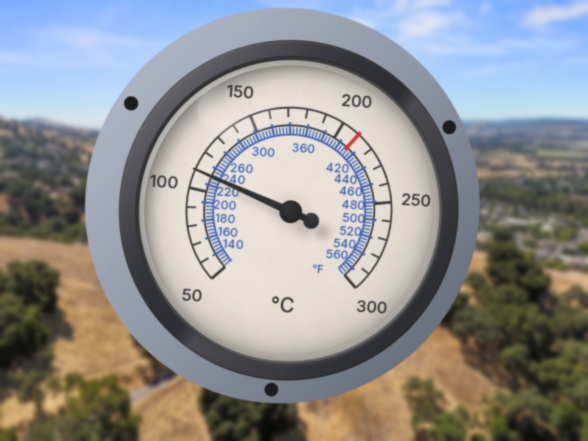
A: 110 °C
